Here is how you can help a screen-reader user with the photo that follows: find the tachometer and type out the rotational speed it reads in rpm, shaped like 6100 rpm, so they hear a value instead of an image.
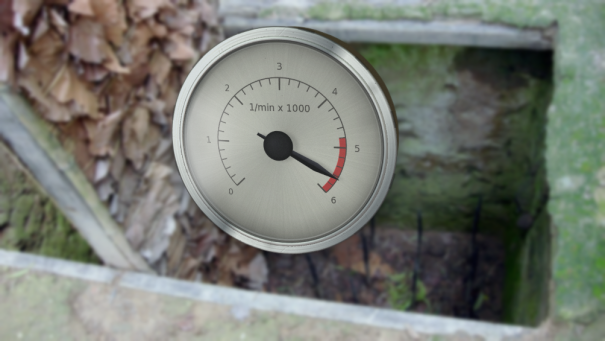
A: 5600 rpm
